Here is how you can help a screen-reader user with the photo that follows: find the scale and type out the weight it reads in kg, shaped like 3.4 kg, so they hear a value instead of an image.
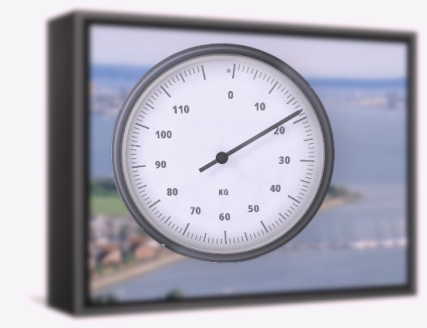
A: 18 kg
